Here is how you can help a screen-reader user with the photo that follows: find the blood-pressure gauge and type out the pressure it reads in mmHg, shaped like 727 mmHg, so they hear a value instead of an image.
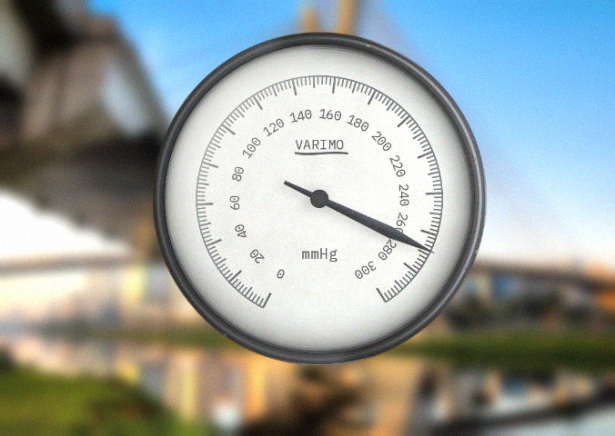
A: 268 mmHg
